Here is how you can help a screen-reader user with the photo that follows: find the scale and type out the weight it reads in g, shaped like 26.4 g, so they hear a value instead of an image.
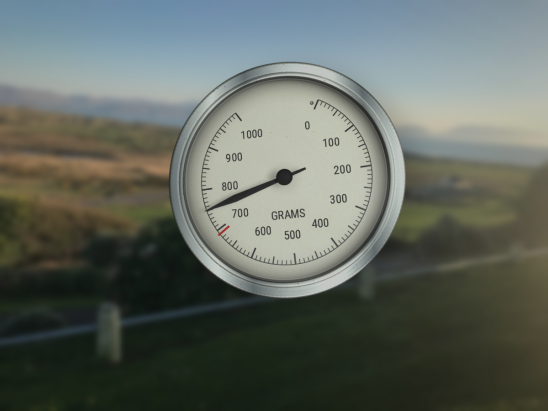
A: 750 g
